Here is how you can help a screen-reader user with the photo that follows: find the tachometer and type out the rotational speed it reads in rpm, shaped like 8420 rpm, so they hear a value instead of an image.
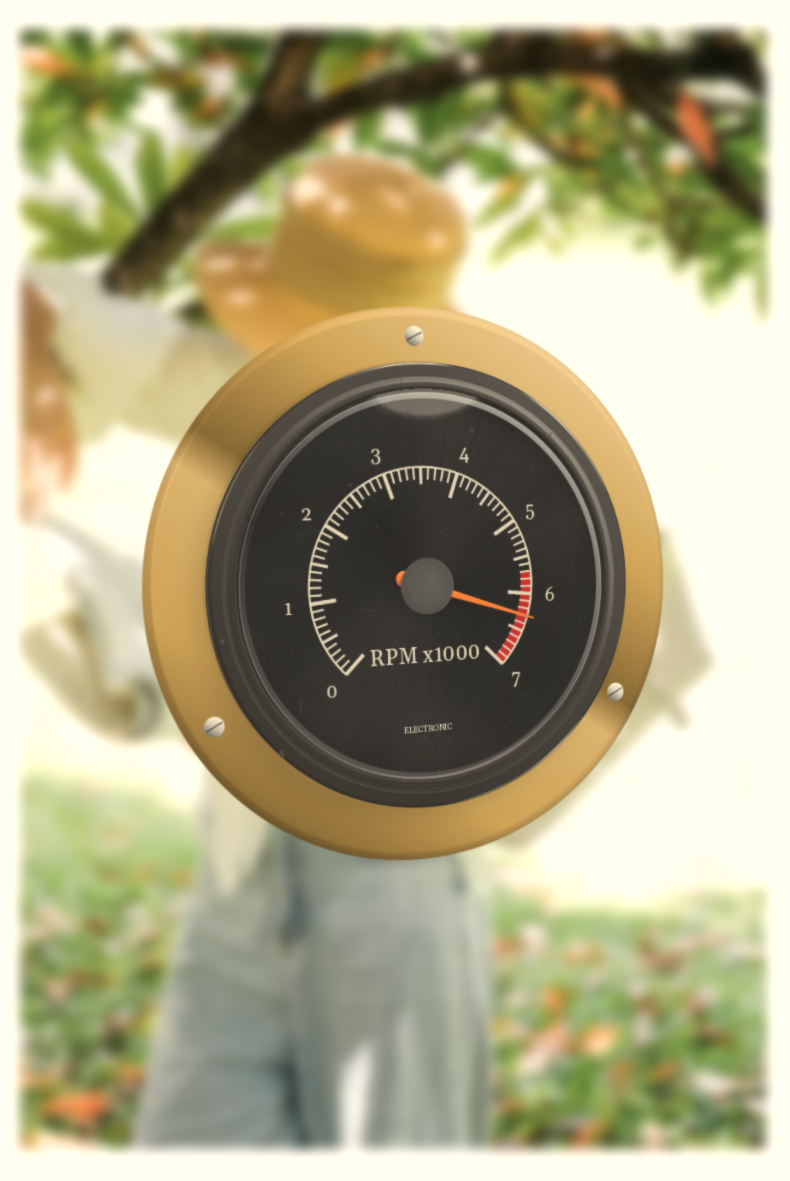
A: 6300 rpm
